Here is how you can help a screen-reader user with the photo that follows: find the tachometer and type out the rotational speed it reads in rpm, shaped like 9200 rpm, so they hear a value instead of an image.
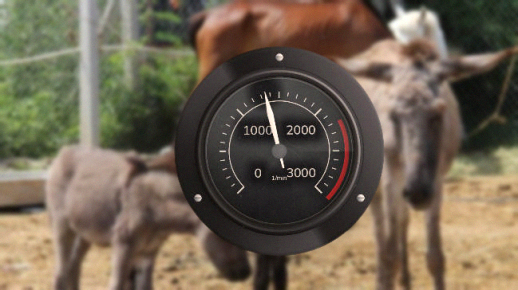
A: 1350 rpm
